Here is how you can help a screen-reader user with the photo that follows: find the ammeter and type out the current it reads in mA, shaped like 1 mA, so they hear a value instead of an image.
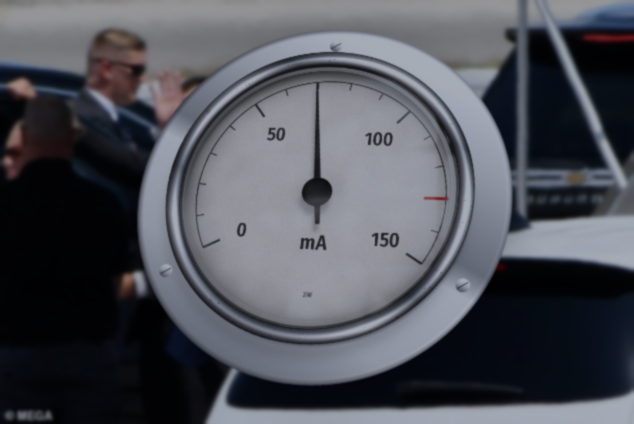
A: 70 mA
